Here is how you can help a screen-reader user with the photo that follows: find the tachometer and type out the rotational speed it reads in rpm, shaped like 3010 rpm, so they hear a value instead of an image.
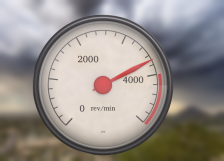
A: 3700 rpm
